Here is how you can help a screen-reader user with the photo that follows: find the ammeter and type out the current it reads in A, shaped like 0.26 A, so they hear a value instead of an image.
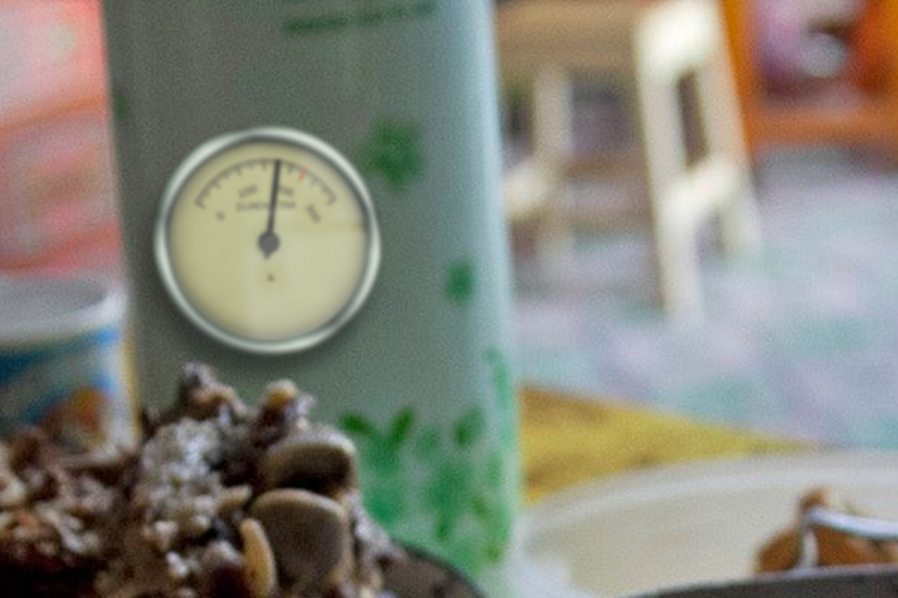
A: 175 A
